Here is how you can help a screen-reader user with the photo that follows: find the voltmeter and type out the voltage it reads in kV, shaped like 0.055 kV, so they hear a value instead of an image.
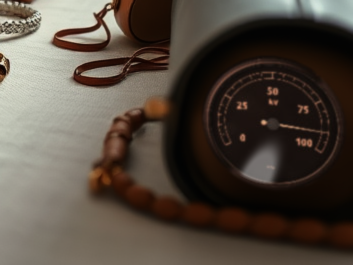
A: 90 kV
